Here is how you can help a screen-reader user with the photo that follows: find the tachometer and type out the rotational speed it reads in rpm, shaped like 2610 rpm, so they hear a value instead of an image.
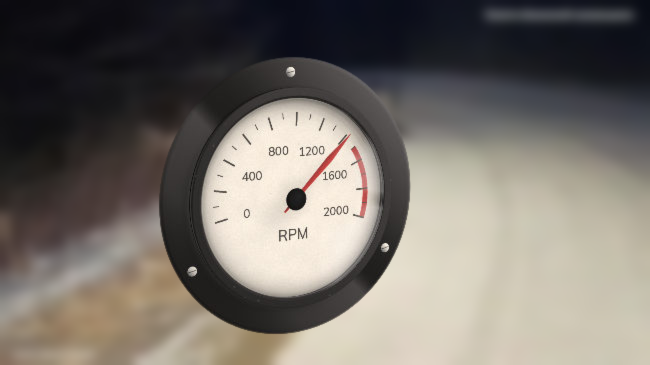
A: 1400 rpm
